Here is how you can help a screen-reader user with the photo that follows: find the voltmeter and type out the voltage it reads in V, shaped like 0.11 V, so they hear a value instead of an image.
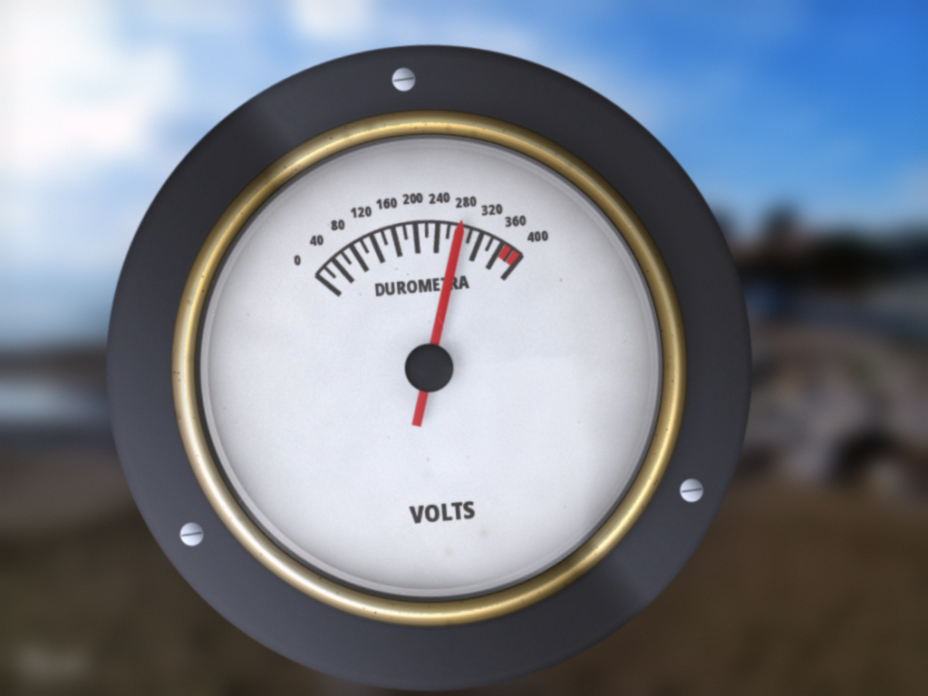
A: 280 V
